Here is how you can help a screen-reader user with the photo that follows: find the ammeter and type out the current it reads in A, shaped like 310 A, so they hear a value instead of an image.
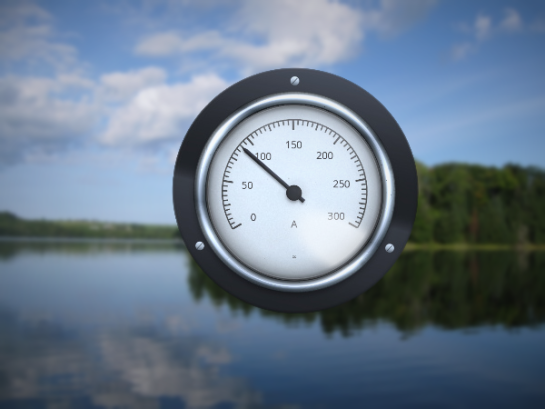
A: 90 A
